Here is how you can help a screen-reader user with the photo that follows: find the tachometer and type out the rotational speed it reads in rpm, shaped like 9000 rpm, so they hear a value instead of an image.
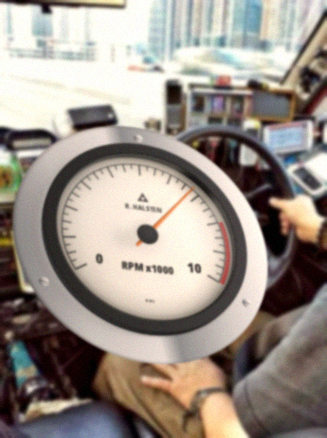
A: 6750 rpm
